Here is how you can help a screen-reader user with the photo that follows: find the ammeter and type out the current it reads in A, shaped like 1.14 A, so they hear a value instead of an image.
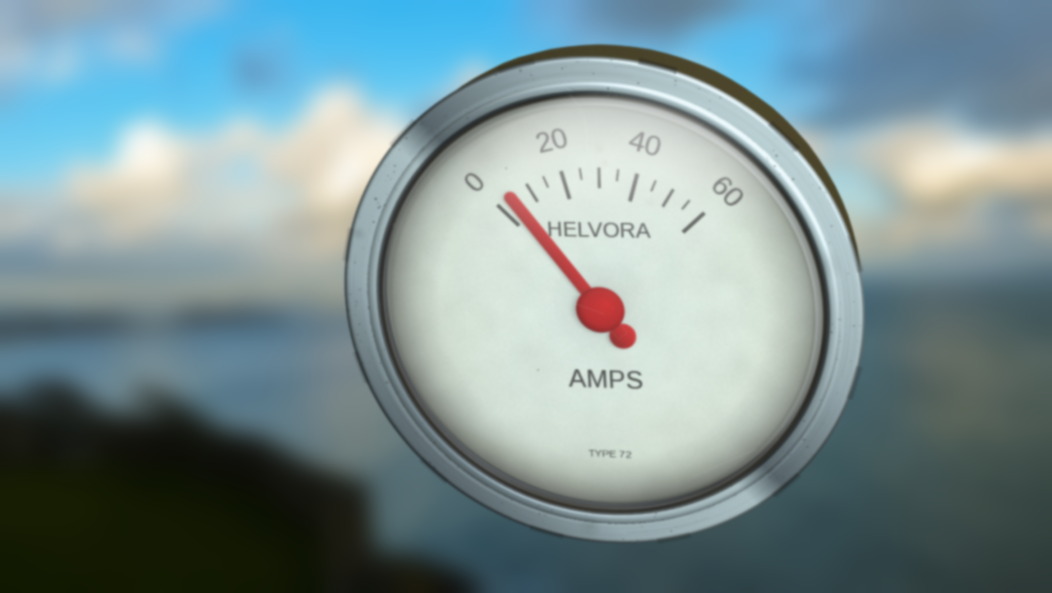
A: 5 A
